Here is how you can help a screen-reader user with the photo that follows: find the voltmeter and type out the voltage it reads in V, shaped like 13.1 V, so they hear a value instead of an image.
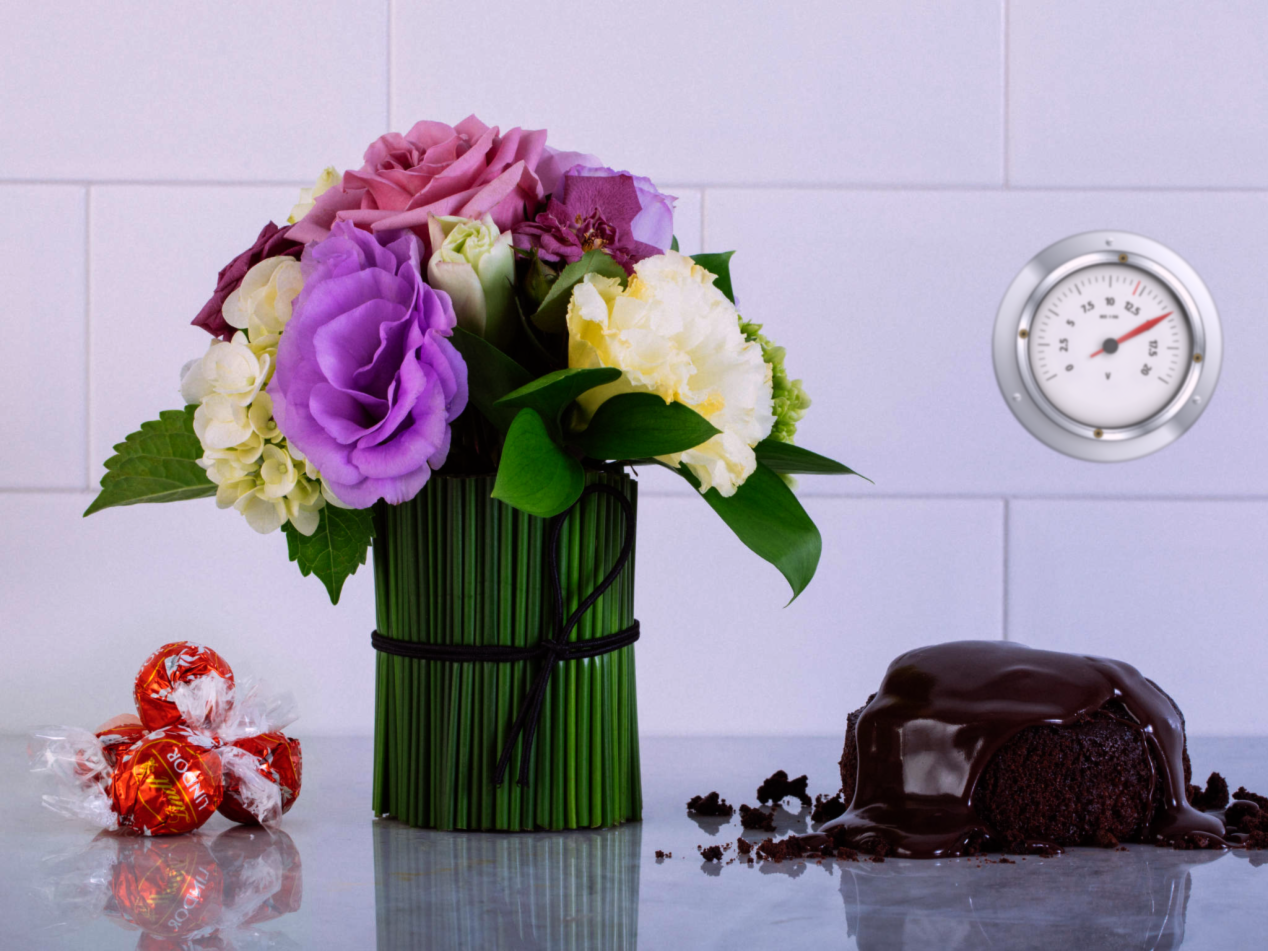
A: 15 V
